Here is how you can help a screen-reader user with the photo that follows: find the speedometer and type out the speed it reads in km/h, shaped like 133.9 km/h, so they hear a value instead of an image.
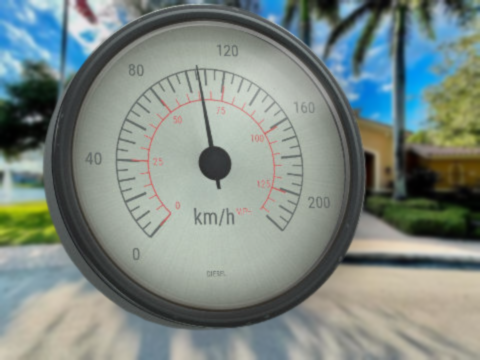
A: 105 km/h
